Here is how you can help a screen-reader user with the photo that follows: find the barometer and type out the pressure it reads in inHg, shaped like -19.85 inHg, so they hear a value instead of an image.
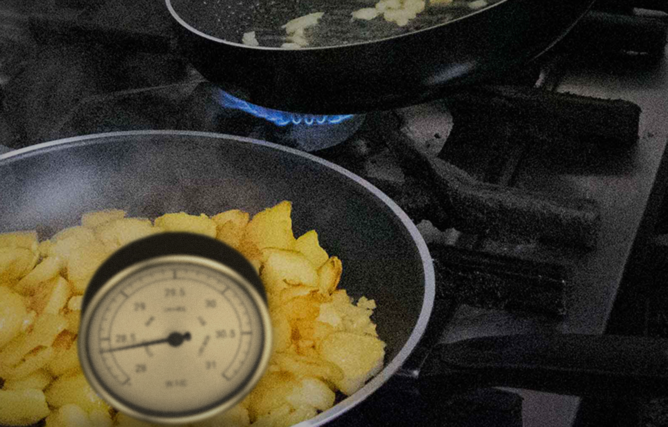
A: 28.4 inHg
